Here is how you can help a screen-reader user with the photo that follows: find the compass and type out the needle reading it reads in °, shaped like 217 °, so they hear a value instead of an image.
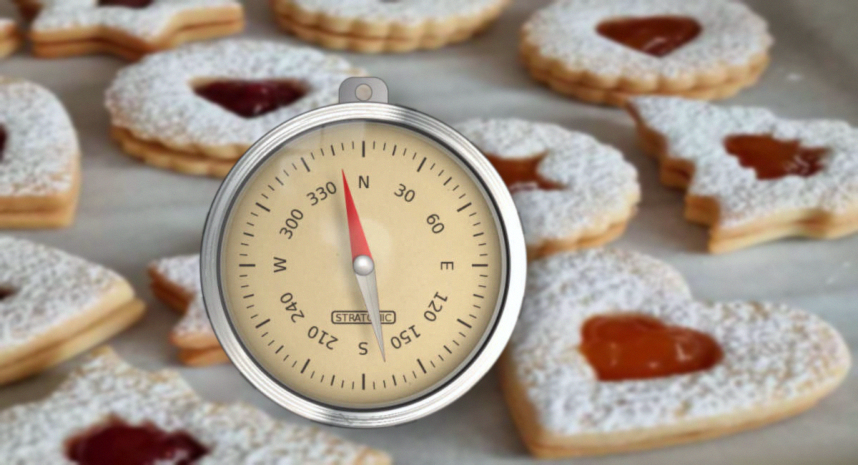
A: 347.5 °
